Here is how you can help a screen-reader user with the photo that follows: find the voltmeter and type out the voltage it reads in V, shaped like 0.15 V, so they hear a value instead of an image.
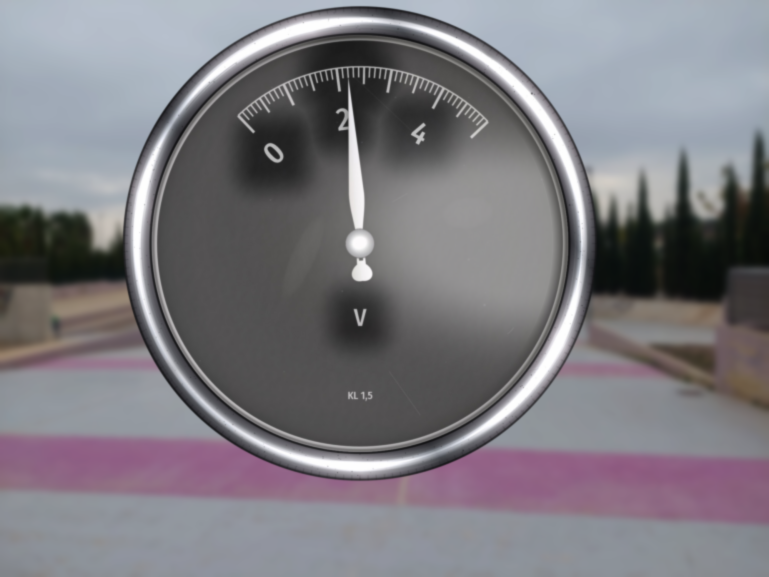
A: 2.2 V
